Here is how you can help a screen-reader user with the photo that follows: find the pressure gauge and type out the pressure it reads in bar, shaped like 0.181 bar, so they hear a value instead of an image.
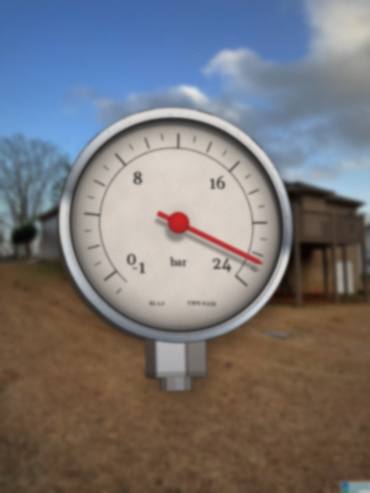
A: 22.5 bar
